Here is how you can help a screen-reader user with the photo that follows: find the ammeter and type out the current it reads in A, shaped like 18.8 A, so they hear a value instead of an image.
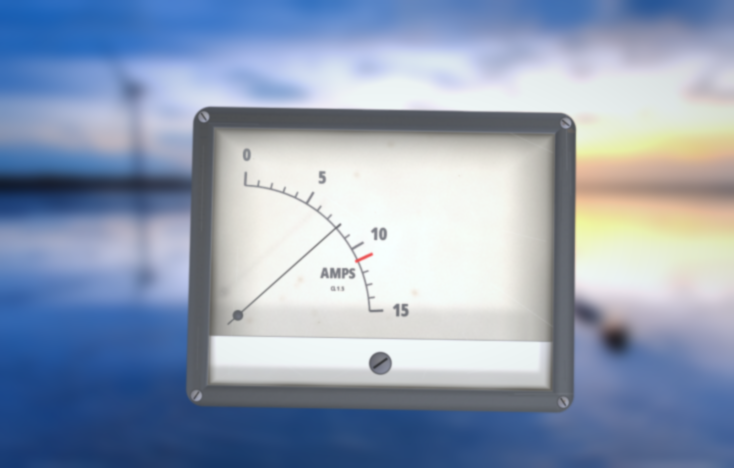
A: 8 A
